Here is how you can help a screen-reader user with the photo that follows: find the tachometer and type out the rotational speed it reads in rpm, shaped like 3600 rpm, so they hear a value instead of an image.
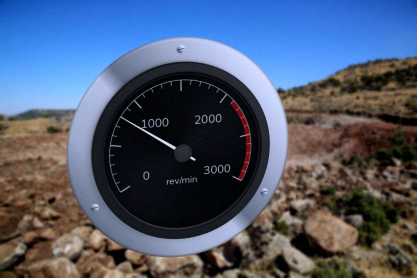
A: 800 rpm
